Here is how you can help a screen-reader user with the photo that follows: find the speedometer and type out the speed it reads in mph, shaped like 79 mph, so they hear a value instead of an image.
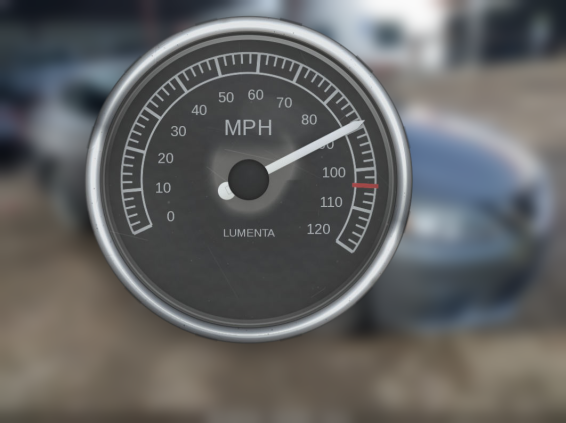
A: 89 mph
